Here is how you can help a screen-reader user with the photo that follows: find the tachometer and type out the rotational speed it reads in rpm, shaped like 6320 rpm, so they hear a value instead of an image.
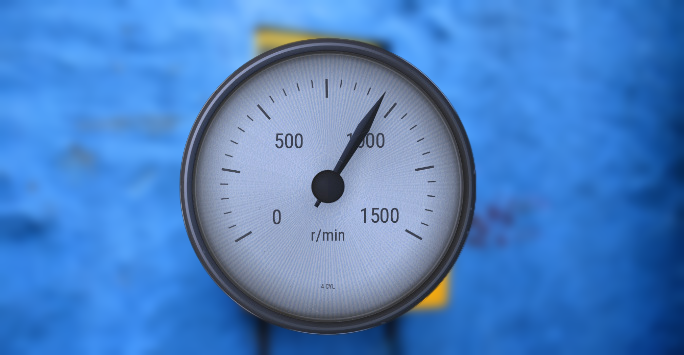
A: 950 rpm
